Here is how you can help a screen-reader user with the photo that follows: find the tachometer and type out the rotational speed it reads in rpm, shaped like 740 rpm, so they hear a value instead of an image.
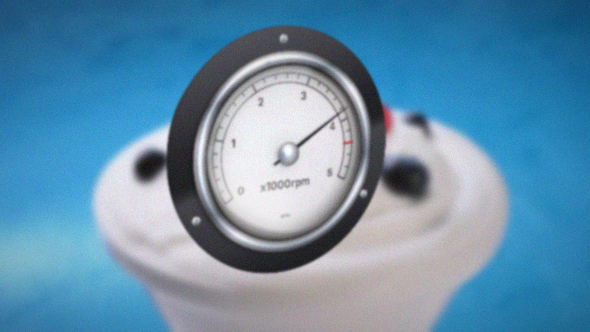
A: 3800 rpm
